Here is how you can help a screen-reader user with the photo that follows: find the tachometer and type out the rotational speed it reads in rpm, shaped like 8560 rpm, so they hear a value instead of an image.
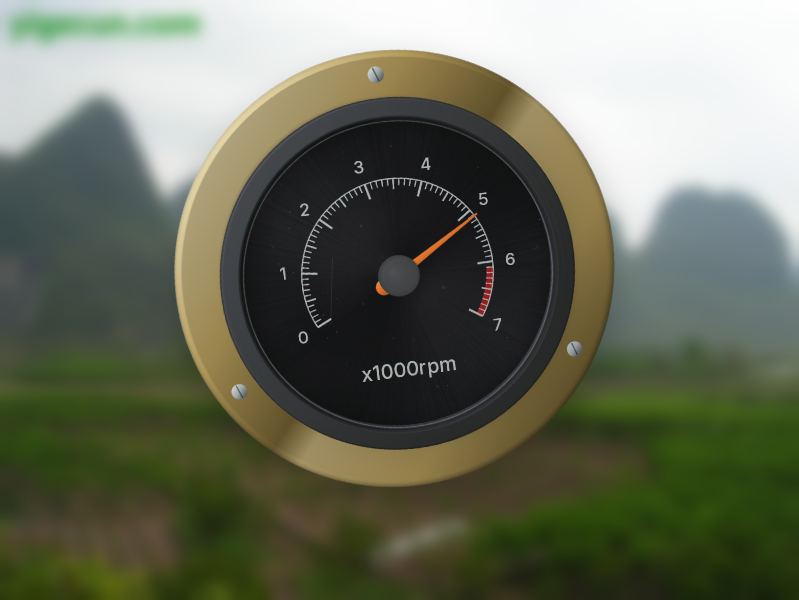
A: 5100 rpm
